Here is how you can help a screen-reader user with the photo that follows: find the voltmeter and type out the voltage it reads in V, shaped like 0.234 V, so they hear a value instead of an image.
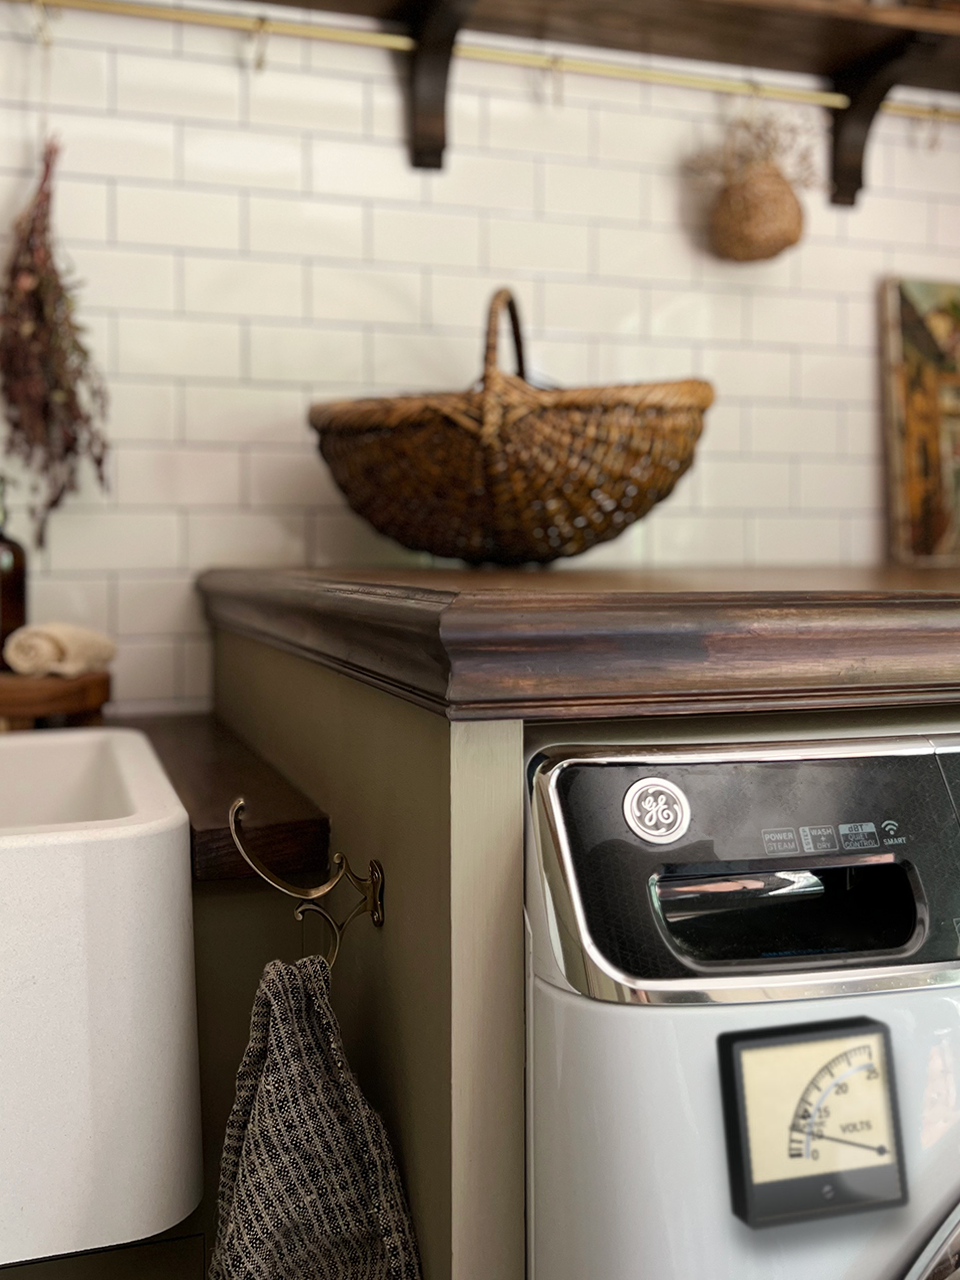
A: 10 V
